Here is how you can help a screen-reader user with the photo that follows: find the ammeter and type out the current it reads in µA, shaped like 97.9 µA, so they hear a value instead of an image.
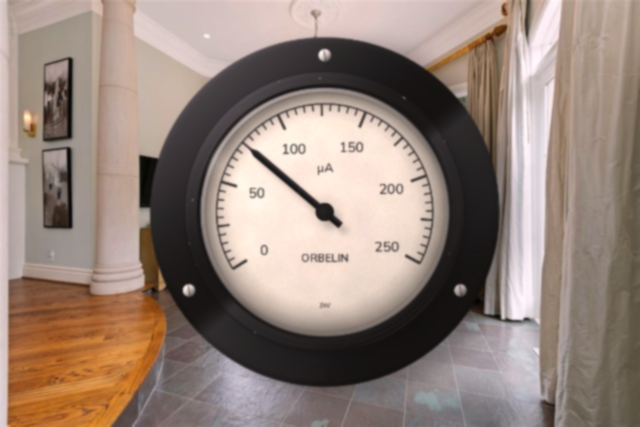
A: 75 µA
